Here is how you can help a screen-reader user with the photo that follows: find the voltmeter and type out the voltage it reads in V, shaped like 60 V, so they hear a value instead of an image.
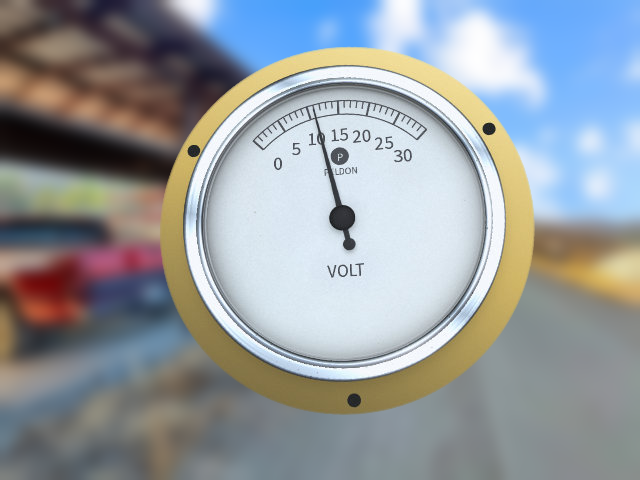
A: 11 V
